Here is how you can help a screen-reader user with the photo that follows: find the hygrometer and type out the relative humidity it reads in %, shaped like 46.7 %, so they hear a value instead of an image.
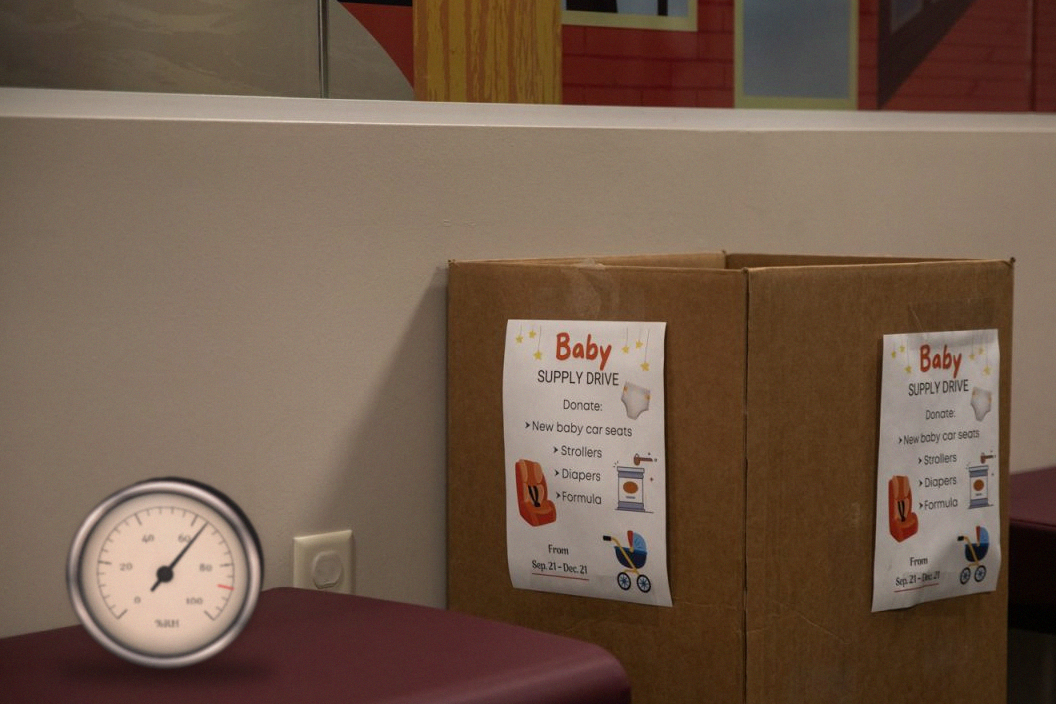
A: 64 %
